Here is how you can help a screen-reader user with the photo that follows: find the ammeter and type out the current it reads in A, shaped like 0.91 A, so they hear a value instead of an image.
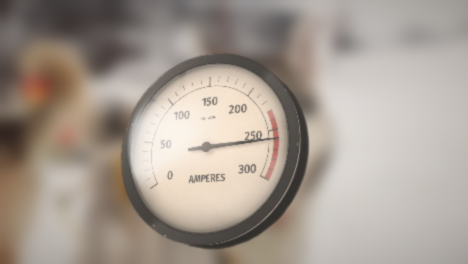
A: 260 A
